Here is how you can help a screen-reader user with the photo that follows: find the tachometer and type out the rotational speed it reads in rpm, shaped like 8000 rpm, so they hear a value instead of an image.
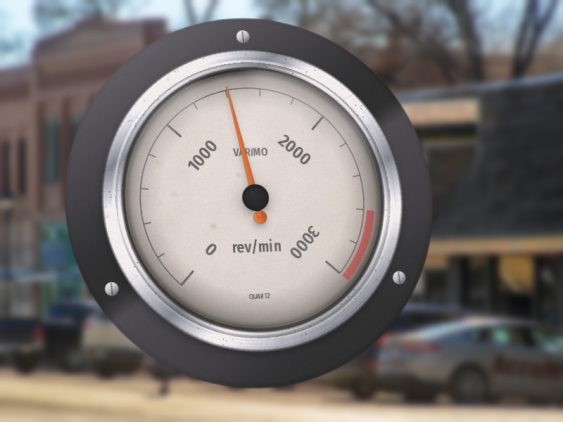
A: 1400 rpm
